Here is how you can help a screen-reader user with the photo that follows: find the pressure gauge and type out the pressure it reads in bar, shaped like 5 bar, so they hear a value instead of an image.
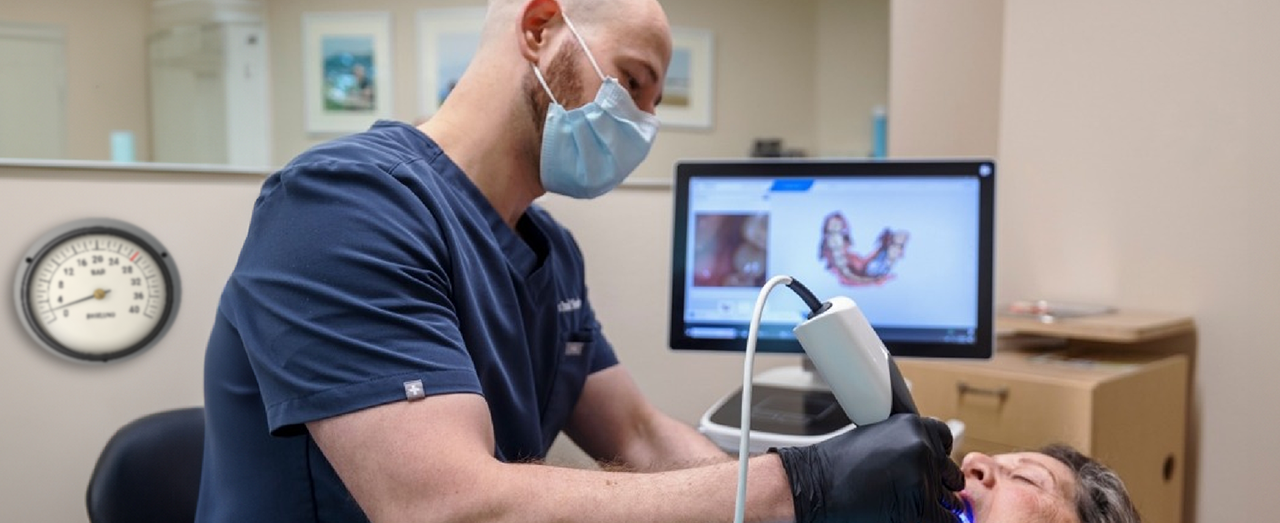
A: 2 bar
